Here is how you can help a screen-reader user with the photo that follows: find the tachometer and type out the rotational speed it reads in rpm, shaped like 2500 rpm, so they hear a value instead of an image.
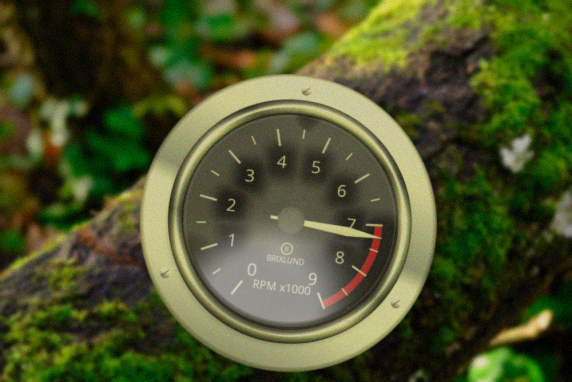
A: 7250 rpm
